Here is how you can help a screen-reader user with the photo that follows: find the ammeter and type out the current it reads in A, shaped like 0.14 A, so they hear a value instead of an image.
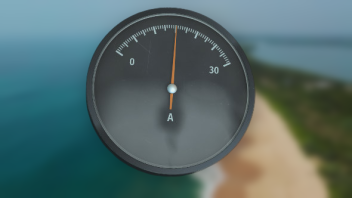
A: 15 A
